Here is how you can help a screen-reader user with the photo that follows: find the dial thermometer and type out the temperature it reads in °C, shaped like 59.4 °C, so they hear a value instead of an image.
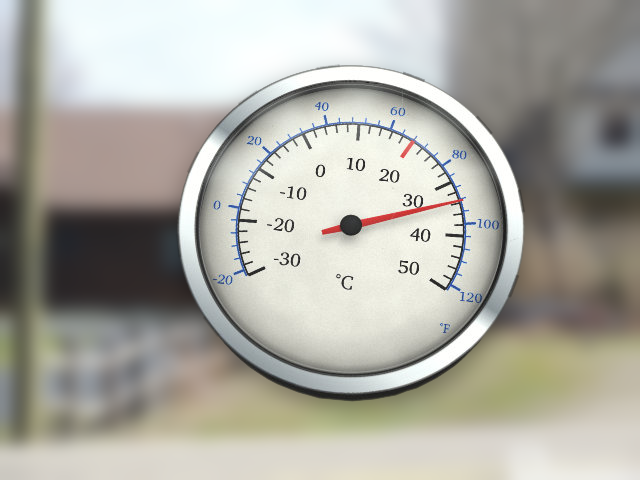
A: 34 °C
